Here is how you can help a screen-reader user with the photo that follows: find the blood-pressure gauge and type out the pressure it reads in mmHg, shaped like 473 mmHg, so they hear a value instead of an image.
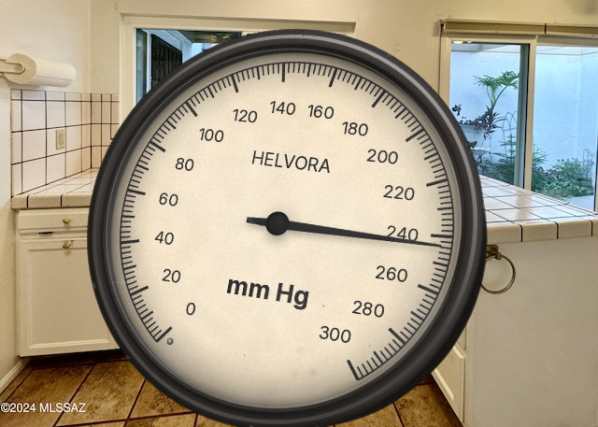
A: 244 mmHg
